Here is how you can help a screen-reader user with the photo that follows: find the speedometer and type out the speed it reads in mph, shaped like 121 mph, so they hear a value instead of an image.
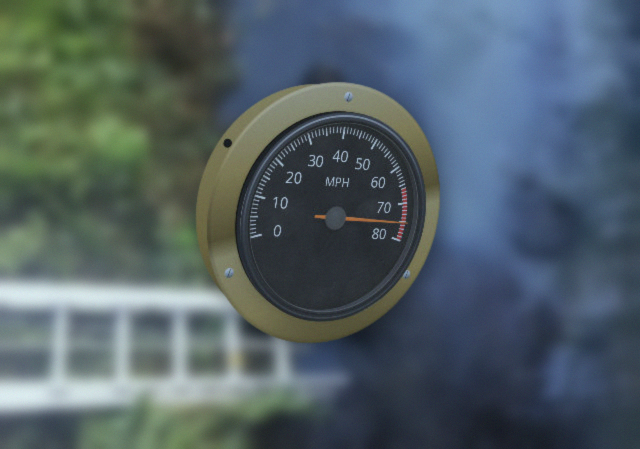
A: 75 mph
